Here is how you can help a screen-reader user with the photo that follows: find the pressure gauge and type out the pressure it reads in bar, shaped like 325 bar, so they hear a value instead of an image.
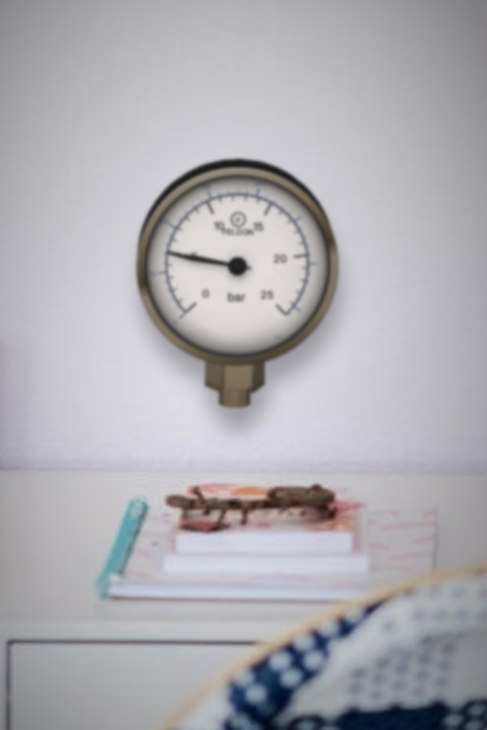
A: 5 bar
